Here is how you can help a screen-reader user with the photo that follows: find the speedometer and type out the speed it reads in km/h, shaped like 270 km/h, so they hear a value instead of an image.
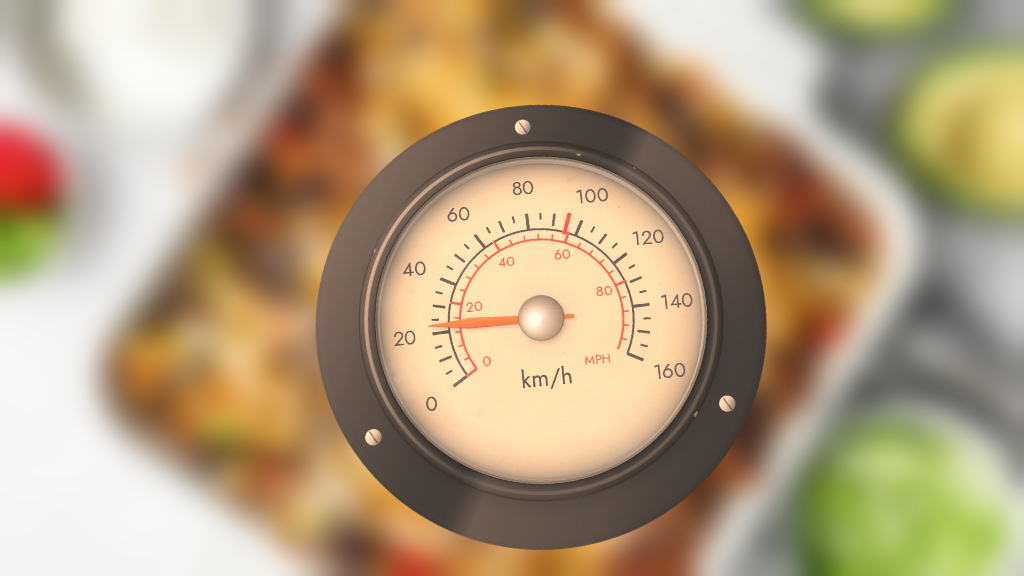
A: 22.5 km/h
